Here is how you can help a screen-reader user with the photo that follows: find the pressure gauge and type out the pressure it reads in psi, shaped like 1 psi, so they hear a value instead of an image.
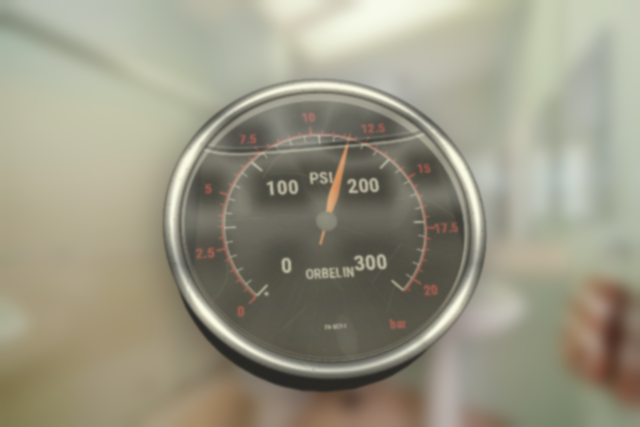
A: 170 psi
